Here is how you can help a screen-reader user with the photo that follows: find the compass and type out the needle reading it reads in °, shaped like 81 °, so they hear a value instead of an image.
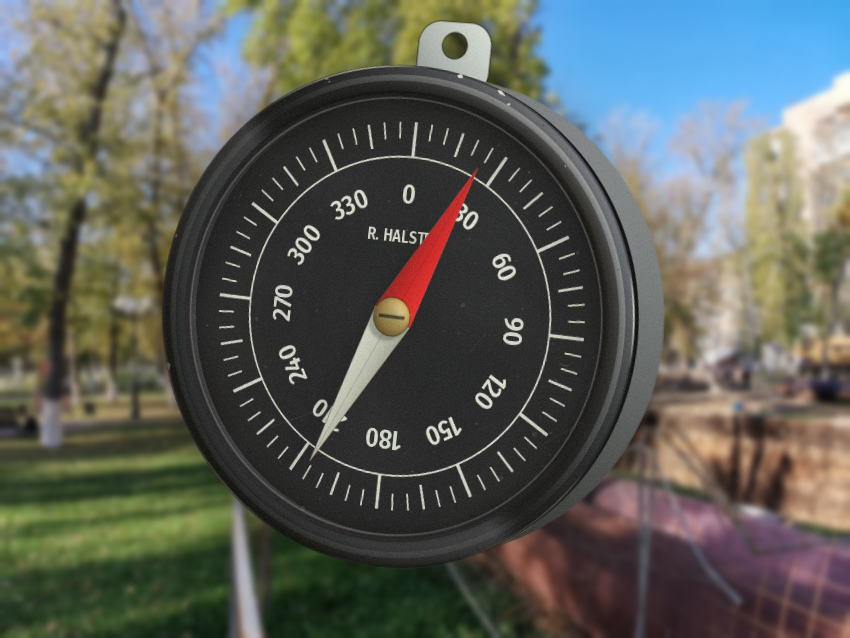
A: 25 °
